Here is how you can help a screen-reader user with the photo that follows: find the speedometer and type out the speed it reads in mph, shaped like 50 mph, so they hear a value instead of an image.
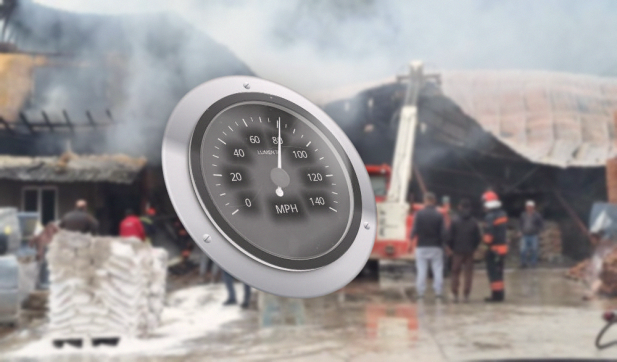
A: 80 mph
